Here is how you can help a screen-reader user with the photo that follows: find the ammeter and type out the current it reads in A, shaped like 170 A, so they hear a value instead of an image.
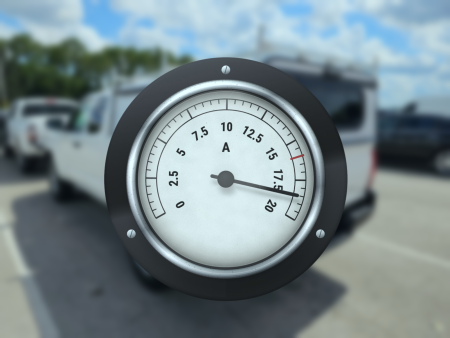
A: 18.5 A
